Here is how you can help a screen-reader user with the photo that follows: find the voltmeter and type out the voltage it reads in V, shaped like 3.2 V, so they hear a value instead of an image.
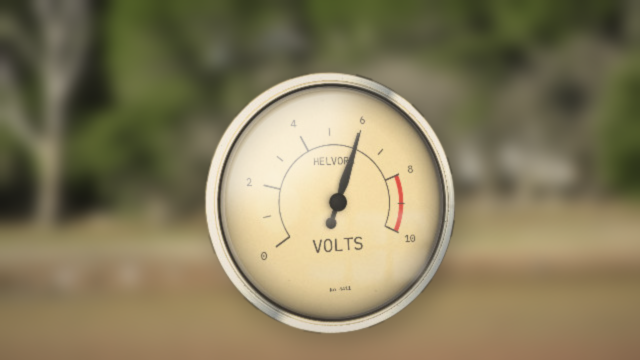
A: 6 V
